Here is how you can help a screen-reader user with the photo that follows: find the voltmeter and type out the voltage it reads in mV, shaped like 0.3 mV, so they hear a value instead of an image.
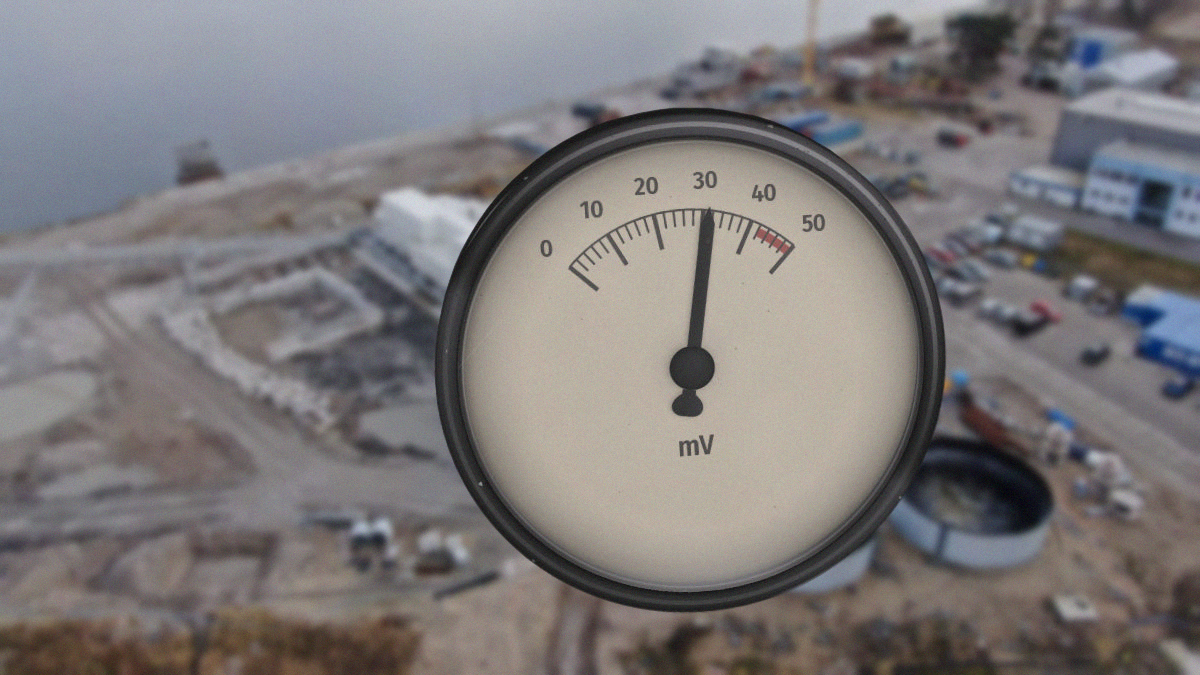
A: 31 mV
